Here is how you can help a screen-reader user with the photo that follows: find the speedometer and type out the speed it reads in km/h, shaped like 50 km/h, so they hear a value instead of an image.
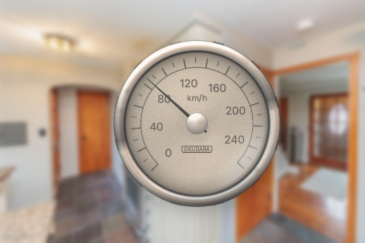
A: 85 km/h
